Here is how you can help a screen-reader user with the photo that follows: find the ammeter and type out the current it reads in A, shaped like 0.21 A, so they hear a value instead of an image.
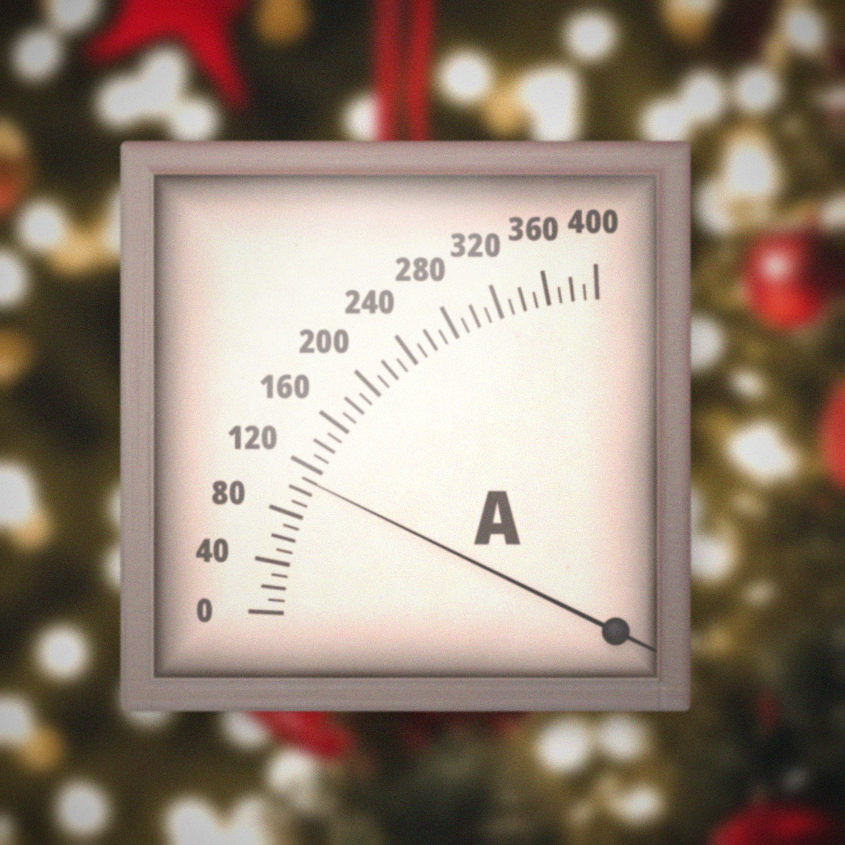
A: 110 A
